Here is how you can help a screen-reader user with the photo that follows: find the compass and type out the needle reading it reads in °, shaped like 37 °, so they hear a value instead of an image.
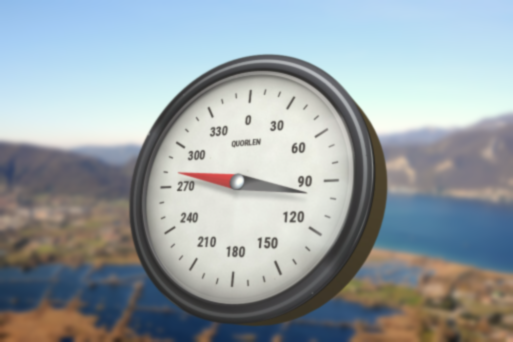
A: 280 °
